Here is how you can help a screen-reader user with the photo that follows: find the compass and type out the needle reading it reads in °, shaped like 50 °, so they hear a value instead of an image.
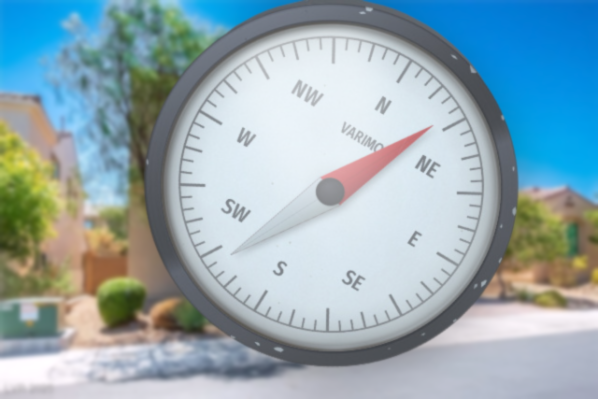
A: 25 °
